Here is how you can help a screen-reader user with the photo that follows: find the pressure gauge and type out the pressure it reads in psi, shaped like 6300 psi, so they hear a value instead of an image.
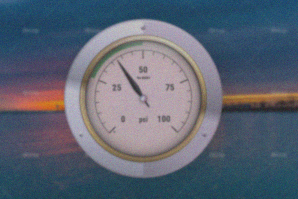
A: 37.5 psi
